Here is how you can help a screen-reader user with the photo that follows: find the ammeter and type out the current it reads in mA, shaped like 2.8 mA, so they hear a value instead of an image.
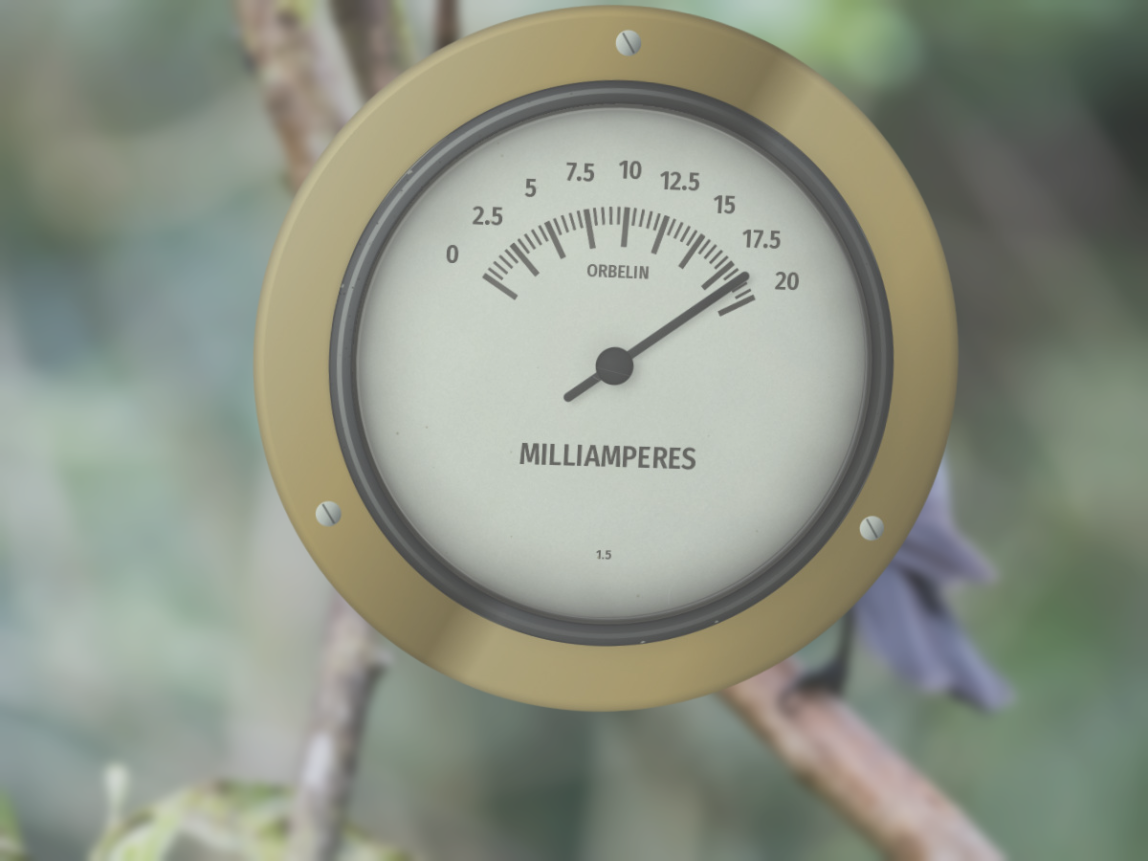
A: 18.5 mA
